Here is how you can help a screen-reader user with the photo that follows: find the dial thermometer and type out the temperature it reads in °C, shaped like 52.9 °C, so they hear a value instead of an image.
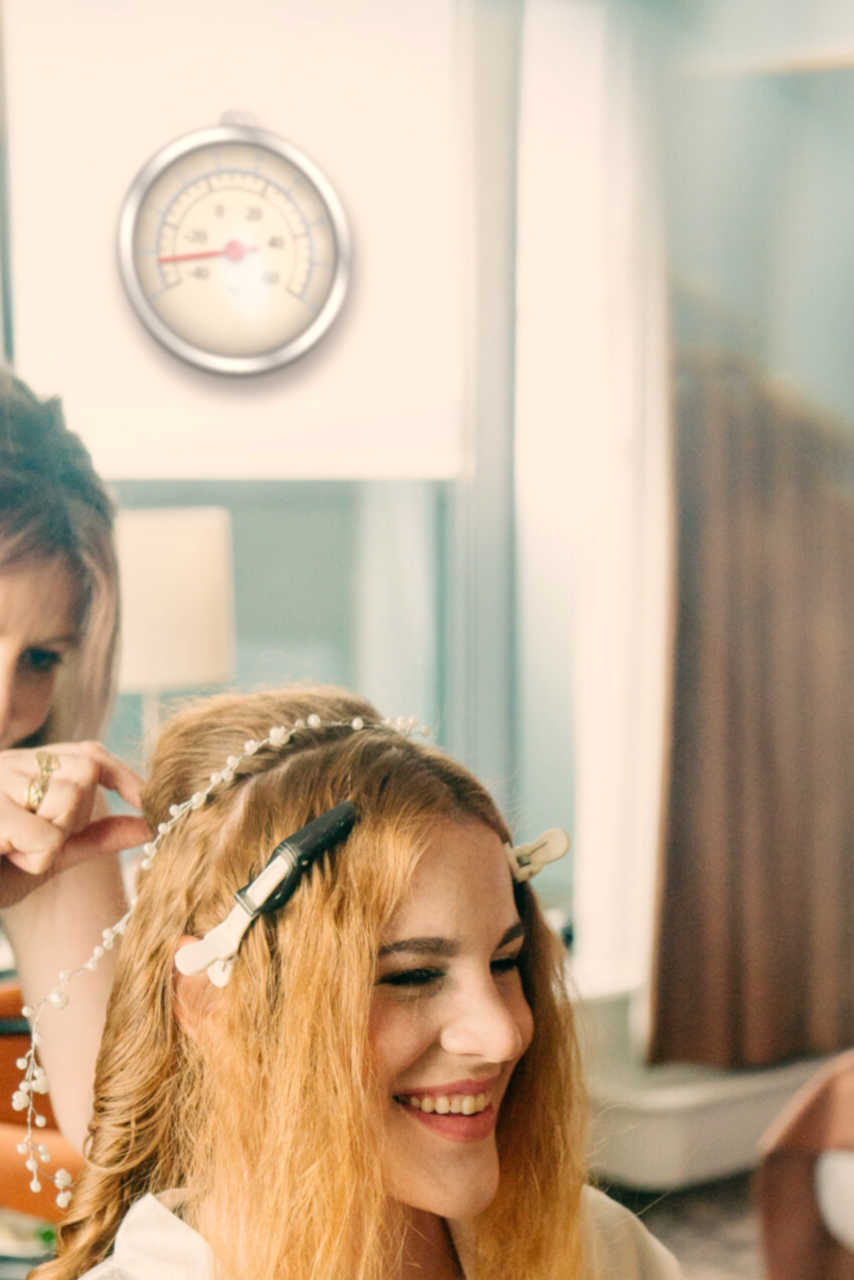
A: -32 °C
